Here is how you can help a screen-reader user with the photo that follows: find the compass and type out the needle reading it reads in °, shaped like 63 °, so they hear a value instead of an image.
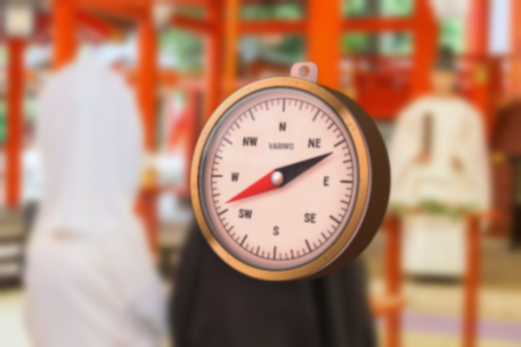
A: 245 °
